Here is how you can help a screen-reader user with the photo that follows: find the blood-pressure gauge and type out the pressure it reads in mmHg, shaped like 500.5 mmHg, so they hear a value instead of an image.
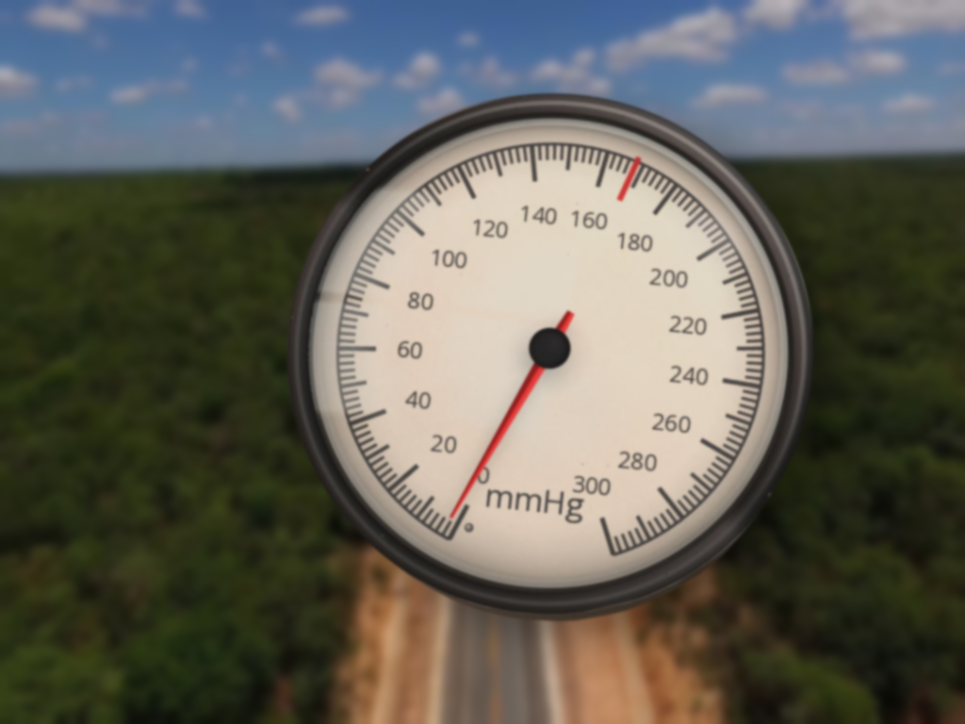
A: 2 mmHg
